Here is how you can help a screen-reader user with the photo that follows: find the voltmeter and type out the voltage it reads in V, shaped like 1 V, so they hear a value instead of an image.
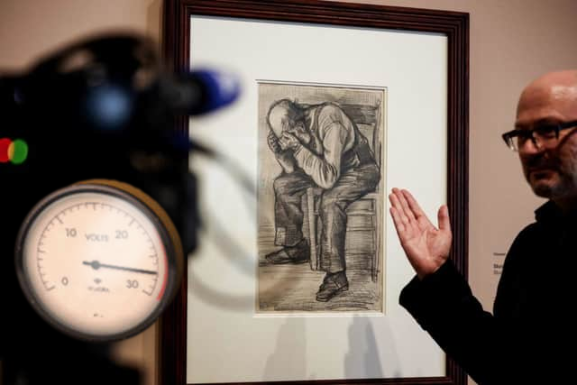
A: 27 V
